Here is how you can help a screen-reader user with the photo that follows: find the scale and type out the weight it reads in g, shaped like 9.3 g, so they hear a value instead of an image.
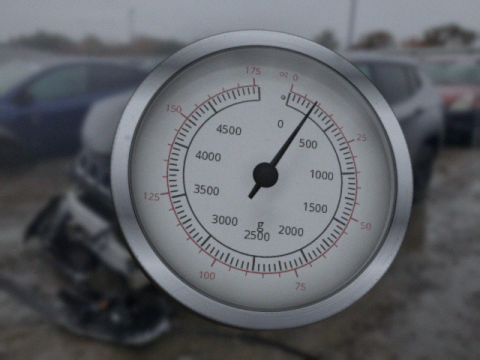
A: 250 g
